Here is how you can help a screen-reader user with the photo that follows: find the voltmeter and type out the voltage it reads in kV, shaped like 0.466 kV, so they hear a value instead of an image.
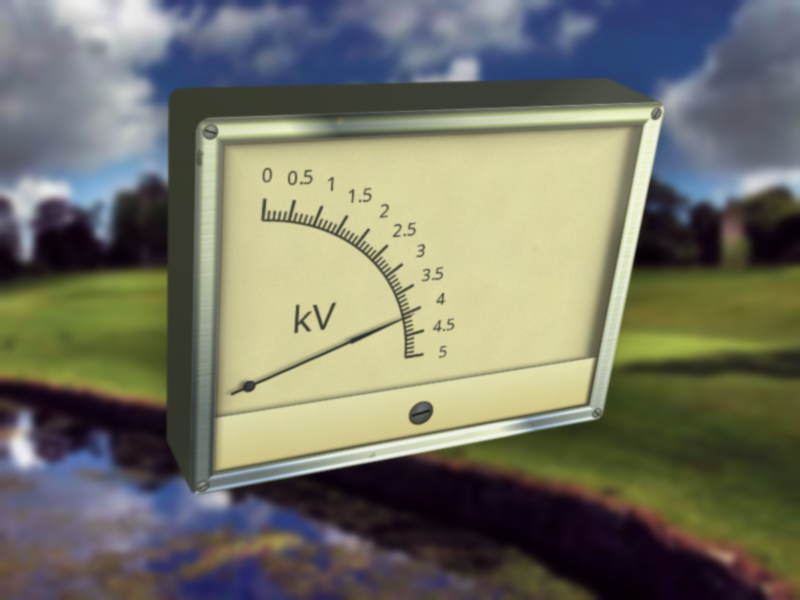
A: 4 kV
